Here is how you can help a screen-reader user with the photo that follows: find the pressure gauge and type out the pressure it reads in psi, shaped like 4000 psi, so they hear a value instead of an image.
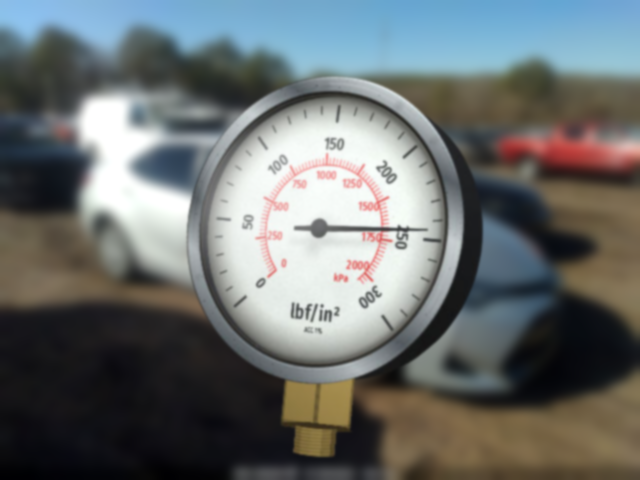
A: 245 psi
